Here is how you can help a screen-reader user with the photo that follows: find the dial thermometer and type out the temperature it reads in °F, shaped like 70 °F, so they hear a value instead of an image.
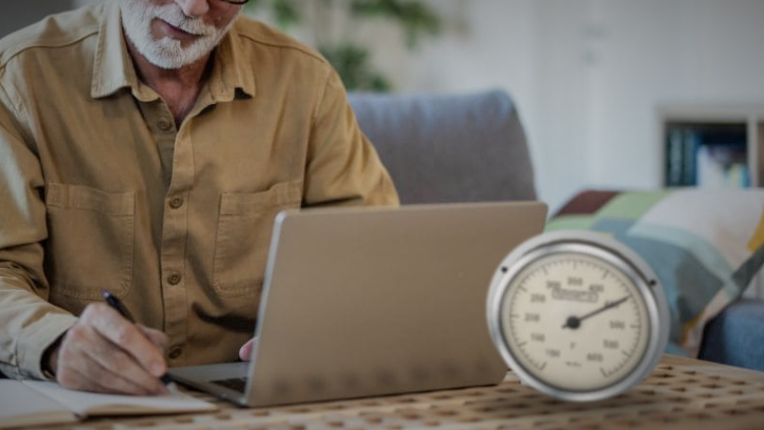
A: 450 °F
